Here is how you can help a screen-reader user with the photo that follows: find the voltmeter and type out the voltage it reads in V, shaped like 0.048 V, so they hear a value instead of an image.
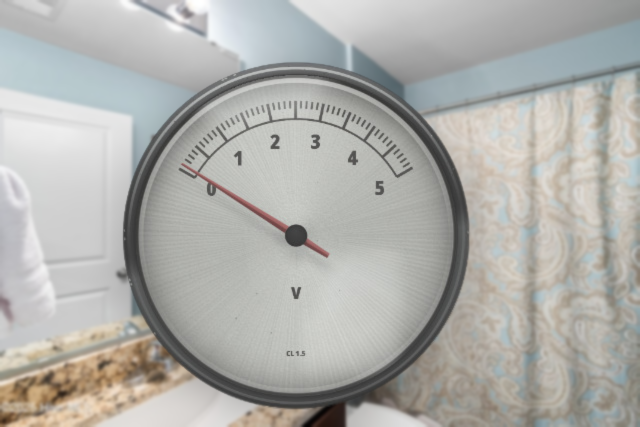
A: 0.1 V
